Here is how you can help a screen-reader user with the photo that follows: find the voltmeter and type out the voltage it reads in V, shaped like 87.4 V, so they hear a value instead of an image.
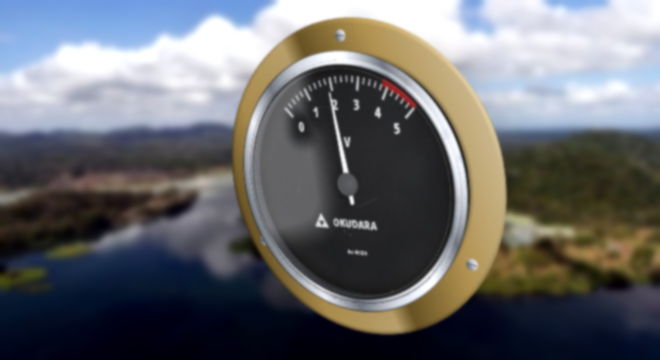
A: 2 V
